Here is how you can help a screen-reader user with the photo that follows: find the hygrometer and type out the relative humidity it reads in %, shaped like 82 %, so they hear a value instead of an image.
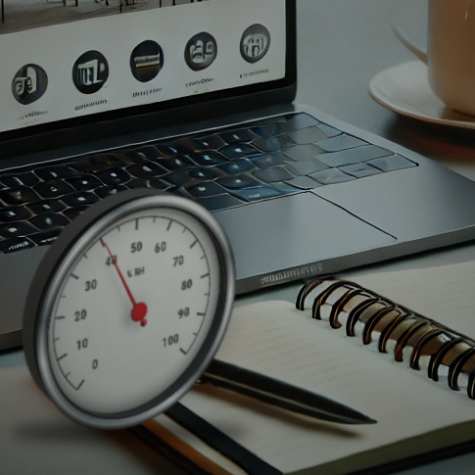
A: 40 %
